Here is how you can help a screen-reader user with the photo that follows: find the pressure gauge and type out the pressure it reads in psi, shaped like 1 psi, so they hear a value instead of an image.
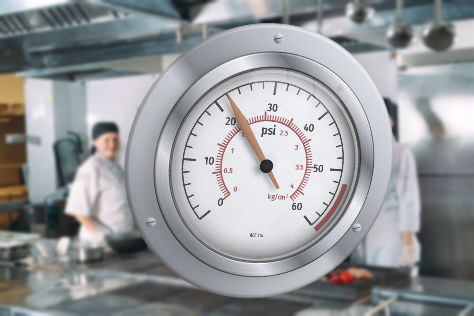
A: 22 psi
